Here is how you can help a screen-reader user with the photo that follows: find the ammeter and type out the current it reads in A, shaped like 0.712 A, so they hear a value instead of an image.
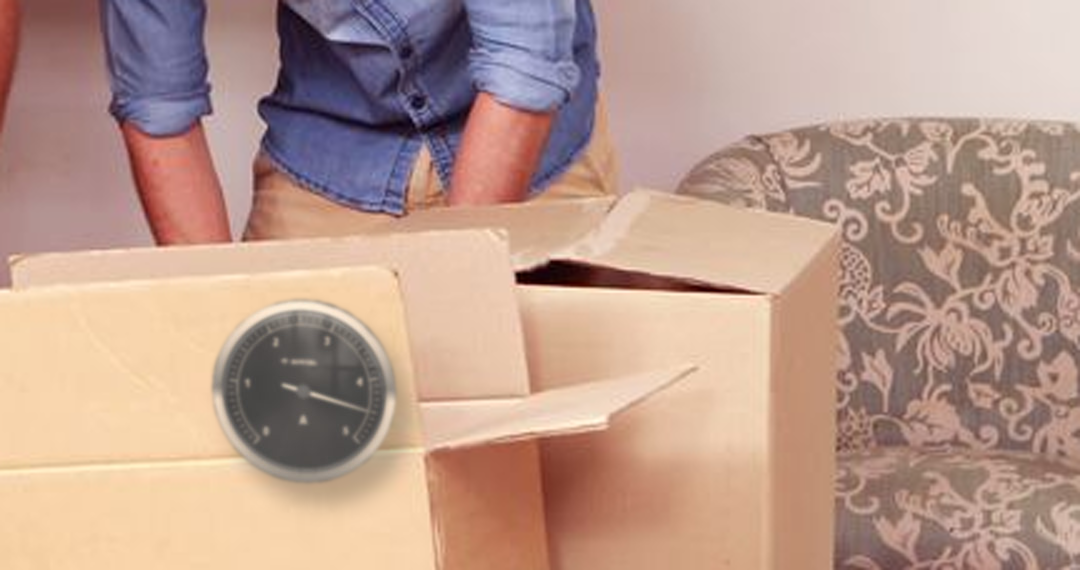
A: 4.5 A
